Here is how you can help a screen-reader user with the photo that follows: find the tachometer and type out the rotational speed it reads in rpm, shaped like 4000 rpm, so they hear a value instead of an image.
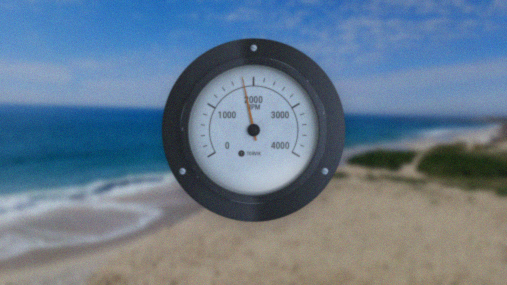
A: 1800 rpm
